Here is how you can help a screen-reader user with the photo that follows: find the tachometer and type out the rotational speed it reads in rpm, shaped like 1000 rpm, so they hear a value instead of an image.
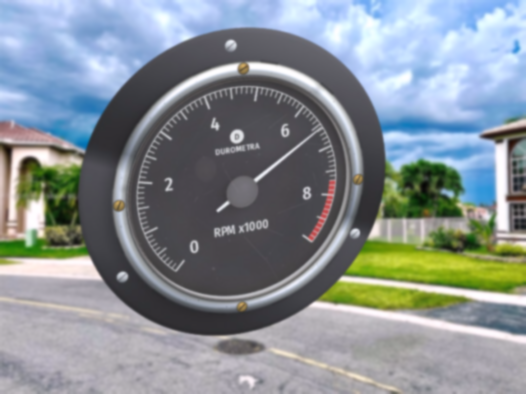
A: 6500 rpm
